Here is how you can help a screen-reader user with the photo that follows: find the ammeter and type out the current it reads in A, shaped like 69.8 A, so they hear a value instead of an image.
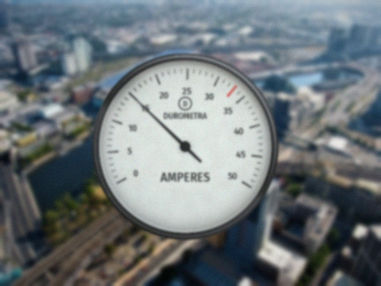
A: 15 A
